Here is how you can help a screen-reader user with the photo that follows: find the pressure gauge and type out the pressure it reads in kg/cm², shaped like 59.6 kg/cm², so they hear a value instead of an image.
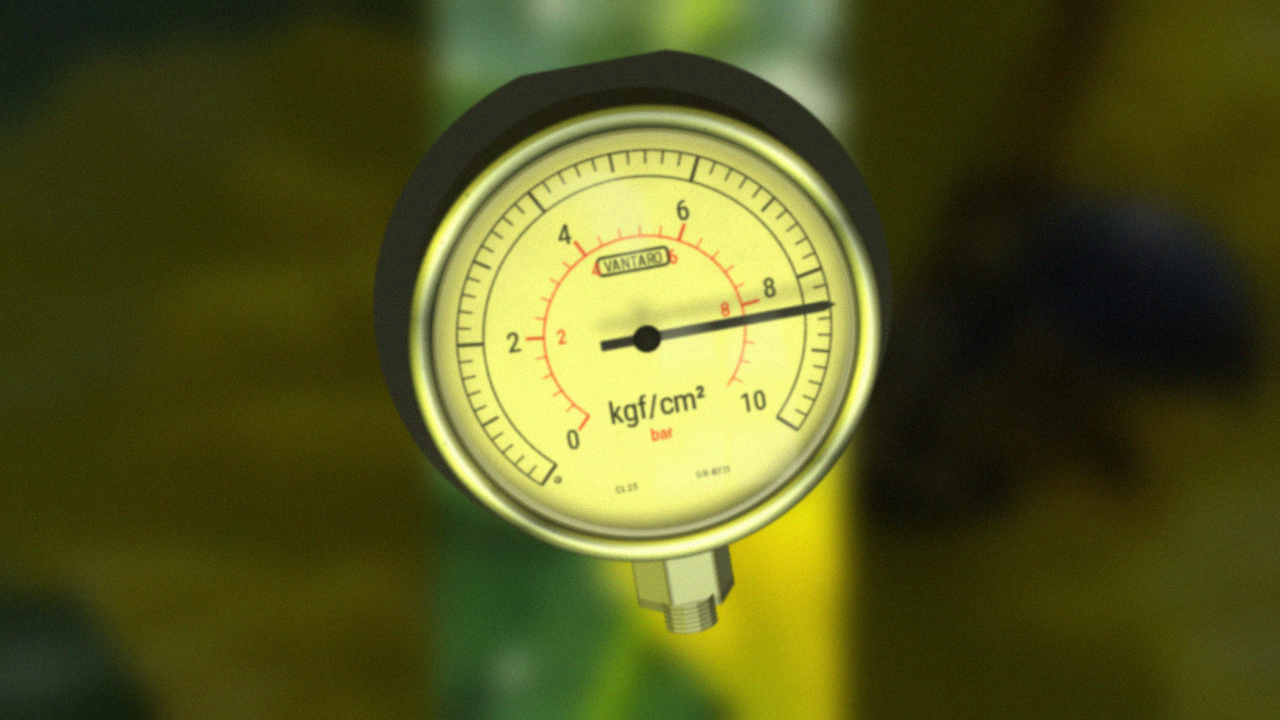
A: 8.4 kg/cm²
